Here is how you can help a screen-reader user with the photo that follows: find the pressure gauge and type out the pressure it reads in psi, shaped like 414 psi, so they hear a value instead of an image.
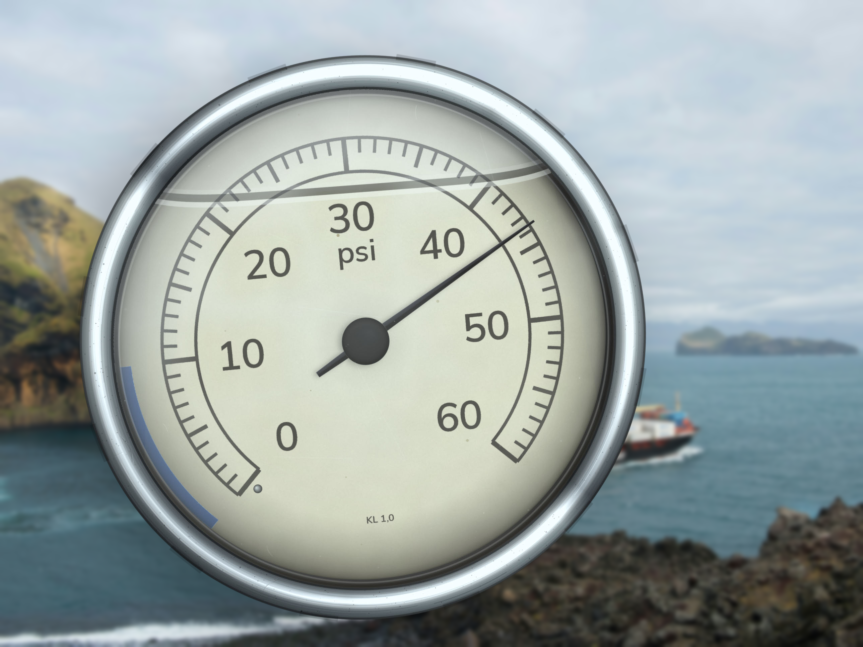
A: 43.5 psi
